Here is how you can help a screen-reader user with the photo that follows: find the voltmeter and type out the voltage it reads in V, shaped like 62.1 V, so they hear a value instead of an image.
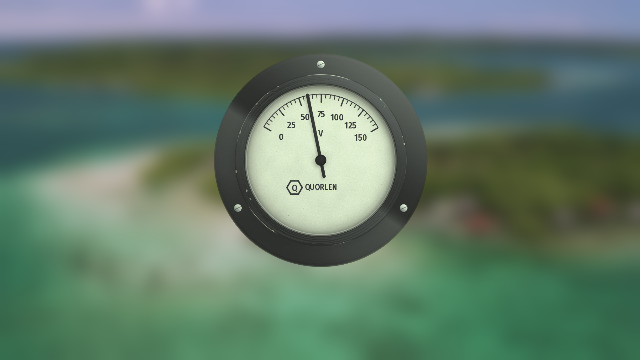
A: 60 V
